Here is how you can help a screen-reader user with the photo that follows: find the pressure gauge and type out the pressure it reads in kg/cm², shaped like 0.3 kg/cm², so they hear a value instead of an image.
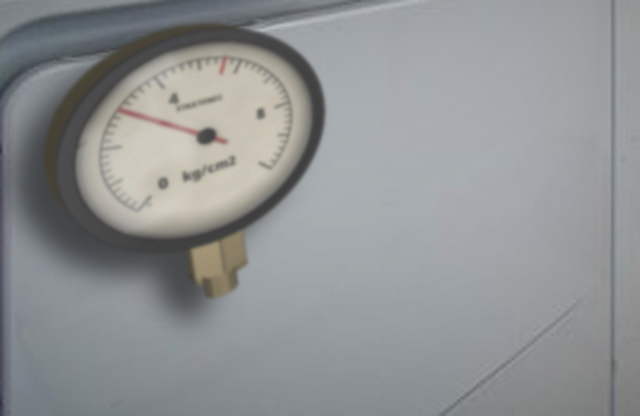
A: 3 kg/cm²
